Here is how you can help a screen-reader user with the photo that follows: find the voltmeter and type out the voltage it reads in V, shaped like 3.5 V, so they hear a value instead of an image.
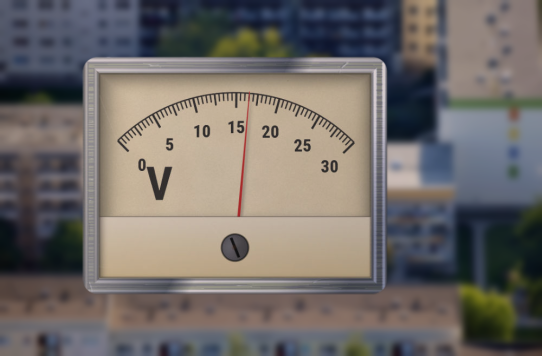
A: 16.5 V
